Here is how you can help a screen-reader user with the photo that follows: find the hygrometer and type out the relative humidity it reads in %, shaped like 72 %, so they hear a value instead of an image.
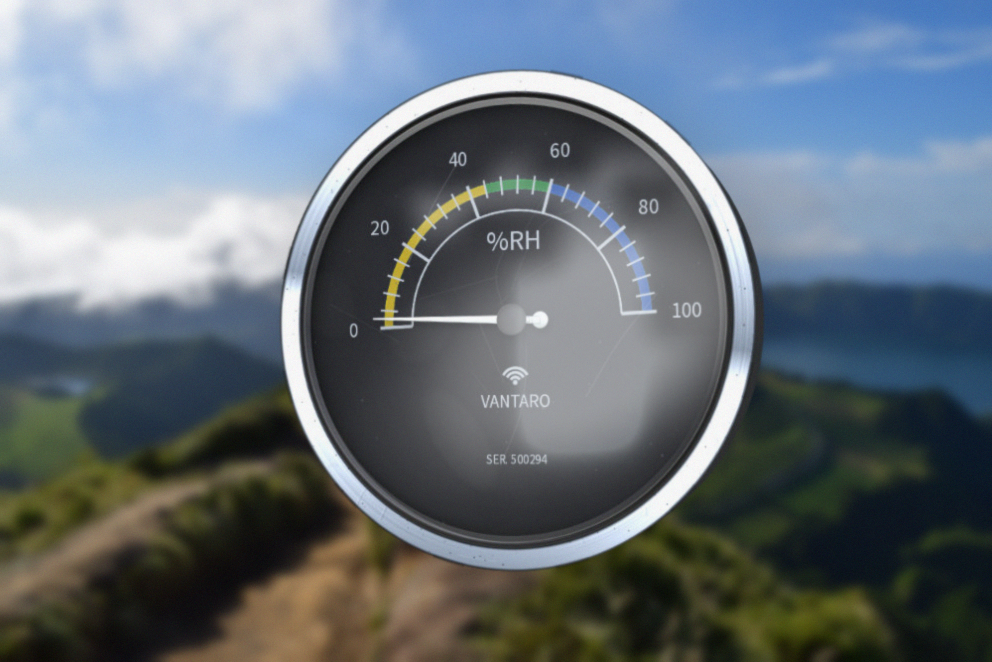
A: 2 %
